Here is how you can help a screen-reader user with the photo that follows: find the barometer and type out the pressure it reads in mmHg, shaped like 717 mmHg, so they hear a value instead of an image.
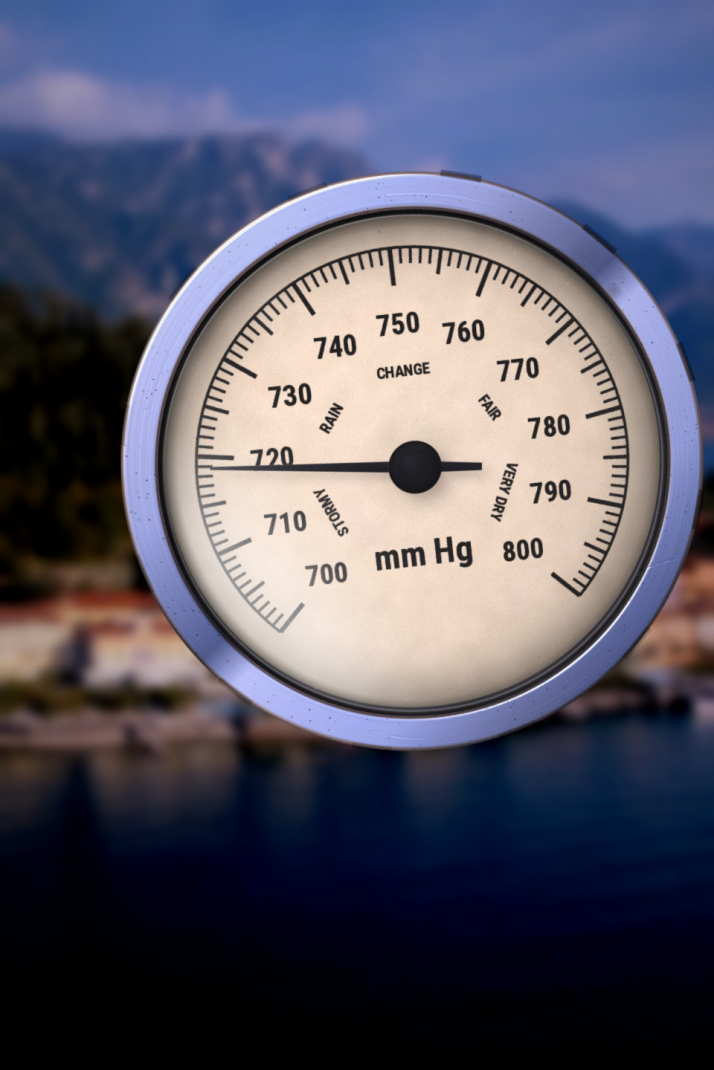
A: 719 mmHg
